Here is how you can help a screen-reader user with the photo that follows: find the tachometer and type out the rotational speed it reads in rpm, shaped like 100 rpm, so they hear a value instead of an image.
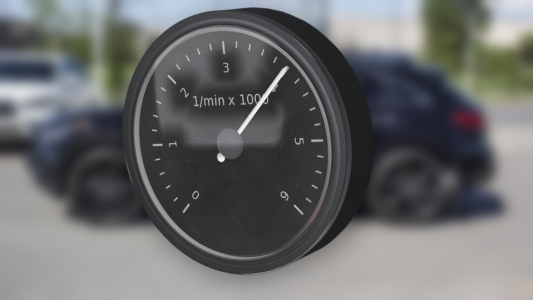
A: 4000 rpm
